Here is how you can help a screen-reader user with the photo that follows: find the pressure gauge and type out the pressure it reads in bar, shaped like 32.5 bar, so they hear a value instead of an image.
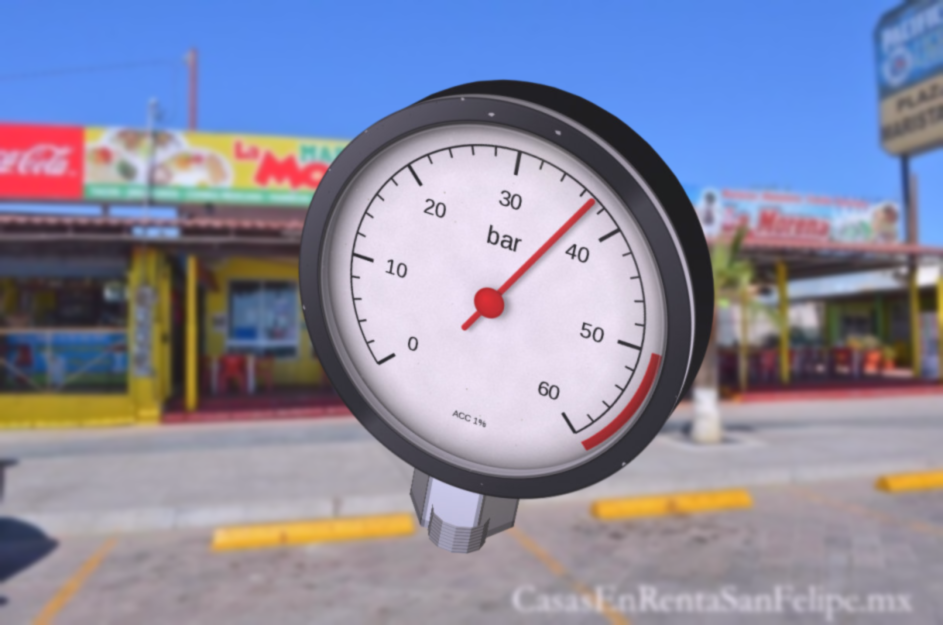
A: 37 bar
